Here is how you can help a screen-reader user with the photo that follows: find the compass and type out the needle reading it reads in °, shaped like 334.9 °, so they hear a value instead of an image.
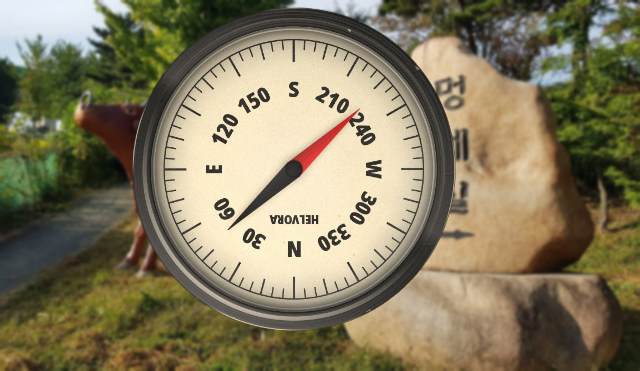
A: 227.5 °
